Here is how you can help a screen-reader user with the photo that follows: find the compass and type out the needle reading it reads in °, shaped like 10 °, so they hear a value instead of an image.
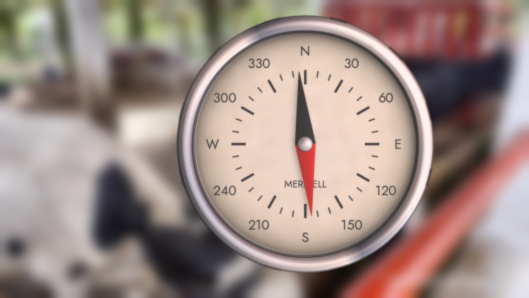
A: 175 °
